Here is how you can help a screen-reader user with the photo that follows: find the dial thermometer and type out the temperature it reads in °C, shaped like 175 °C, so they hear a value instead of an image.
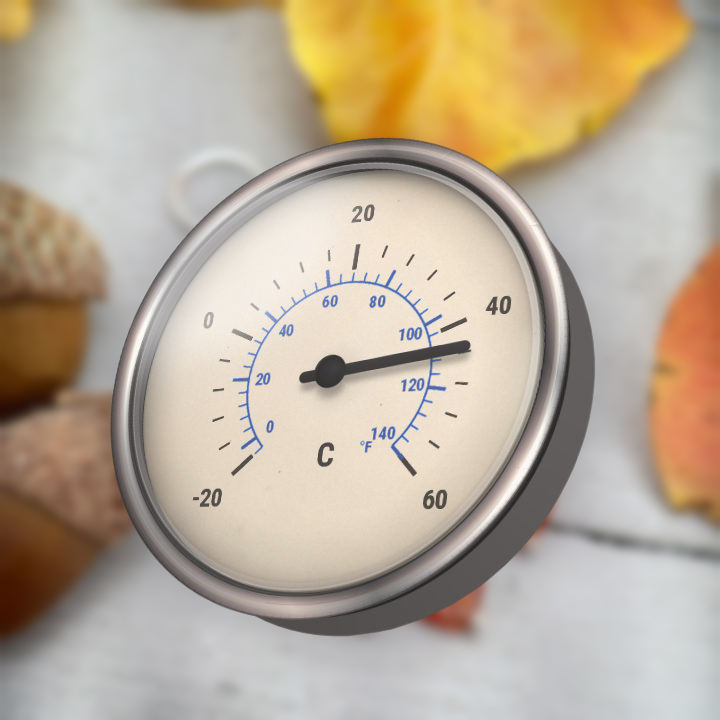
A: 44 °C
